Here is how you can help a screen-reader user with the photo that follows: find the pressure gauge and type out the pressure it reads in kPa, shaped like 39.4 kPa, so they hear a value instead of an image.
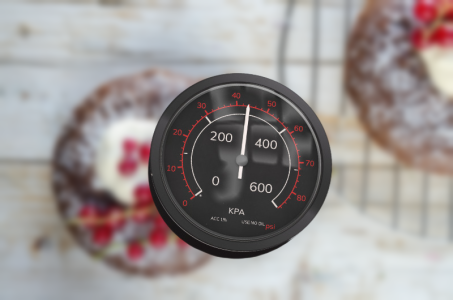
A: 300 kPa
